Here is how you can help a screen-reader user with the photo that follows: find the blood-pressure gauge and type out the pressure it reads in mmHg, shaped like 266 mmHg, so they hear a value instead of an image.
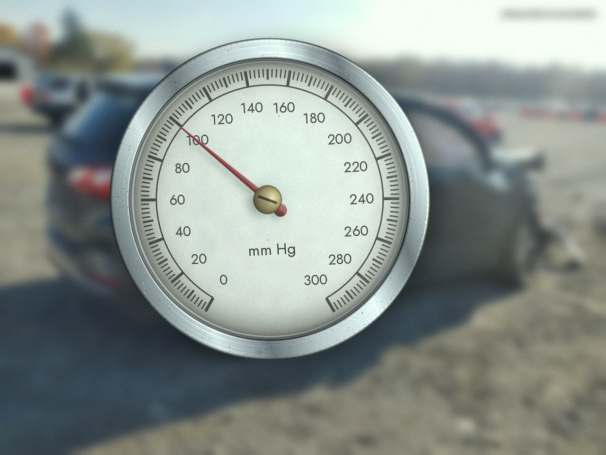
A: 100 mmHg
